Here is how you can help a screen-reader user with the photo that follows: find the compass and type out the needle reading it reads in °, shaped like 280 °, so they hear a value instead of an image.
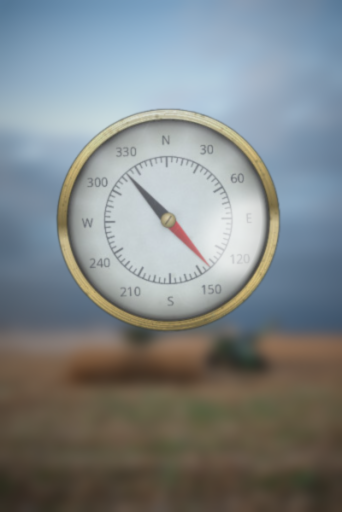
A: 140 °
